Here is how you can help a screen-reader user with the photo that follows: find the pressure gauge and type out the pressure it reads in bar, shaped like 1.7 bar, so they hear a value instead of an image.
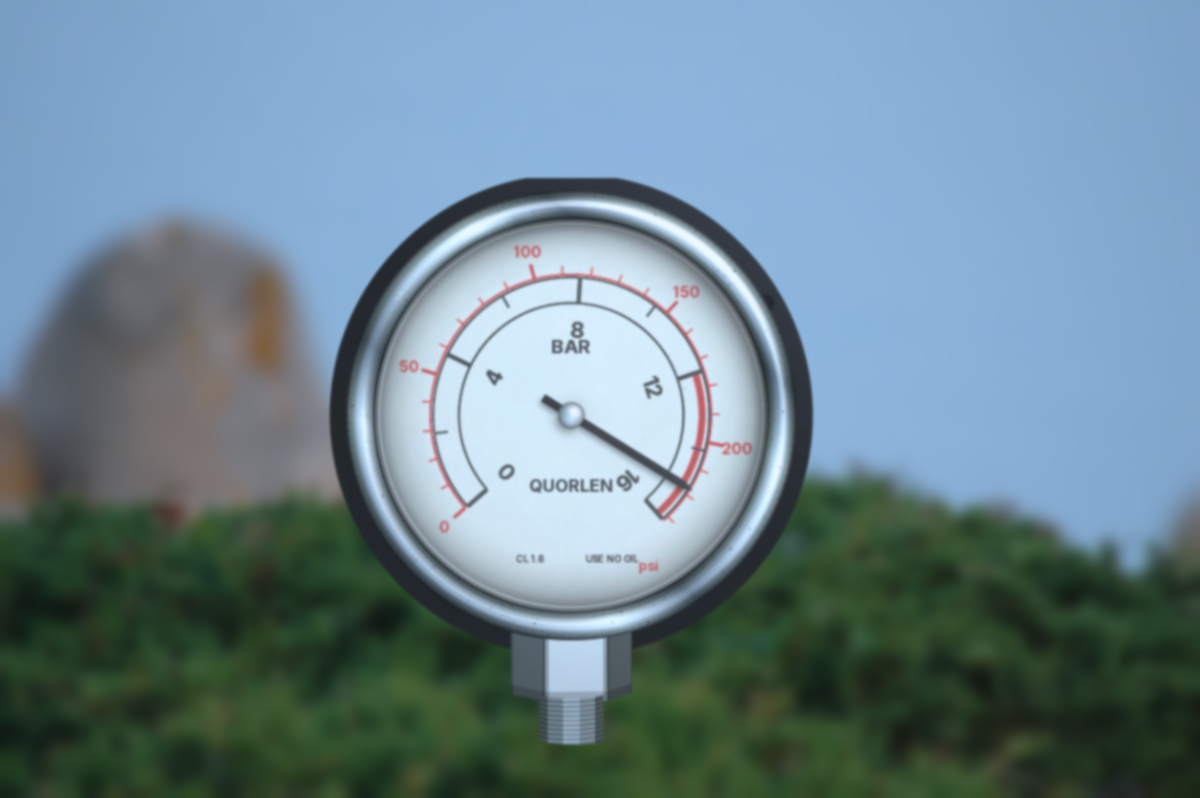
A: 15 bar
